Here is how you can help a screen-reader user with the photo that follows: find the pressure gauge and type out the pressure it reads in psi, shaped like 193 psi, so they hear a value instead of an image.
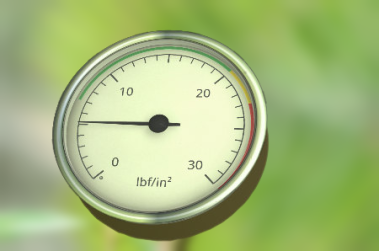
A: 5 psi
